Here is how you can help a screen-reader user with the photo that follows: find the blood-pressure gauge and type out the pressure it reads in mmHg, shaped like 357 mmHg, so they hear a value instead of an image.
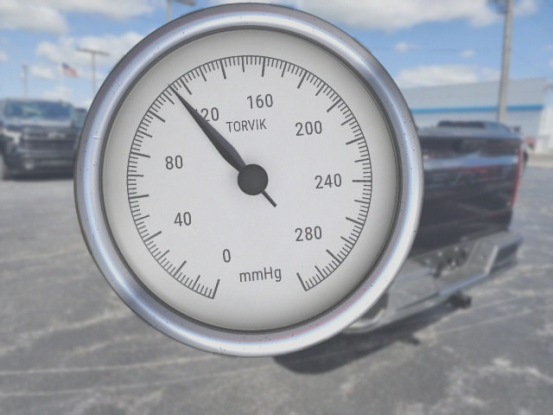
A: 114 mmHg
